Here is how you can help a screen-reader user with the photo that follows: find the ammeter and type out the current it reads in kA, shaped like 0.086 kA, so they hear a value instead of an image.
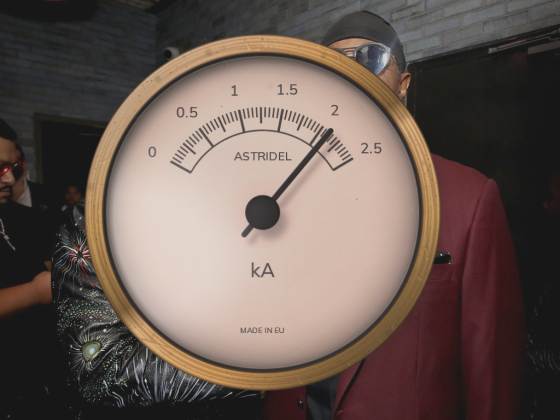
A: 2.1 kA
